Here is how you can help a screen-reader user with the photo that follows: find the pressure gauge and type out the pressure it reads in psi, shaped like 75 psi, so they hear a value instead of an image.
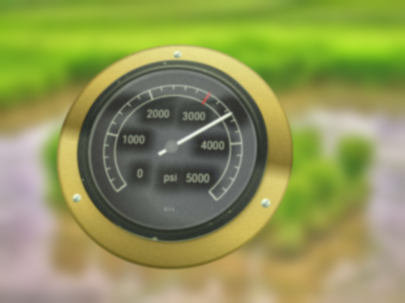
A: 3500 psi
